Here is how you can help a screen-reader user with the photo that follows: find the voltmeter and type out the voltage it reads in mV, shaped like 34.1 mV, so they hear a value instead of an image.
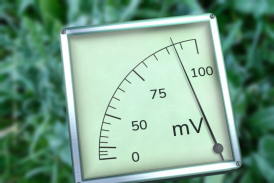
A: 92.5 mV
